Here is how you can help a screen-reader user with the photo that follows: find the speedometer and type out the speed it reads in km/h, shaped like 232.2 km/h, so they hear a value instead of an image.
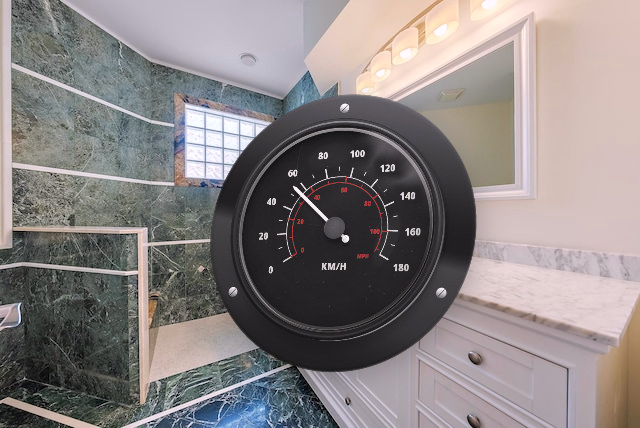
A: 55 km/h
